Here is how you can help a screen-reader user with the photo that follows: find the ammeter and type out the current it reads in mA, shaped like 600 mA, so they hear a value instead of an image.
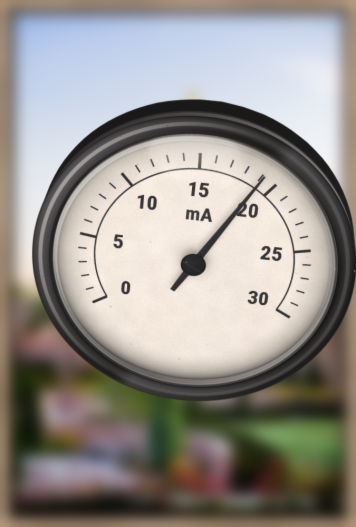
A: 19 mA
